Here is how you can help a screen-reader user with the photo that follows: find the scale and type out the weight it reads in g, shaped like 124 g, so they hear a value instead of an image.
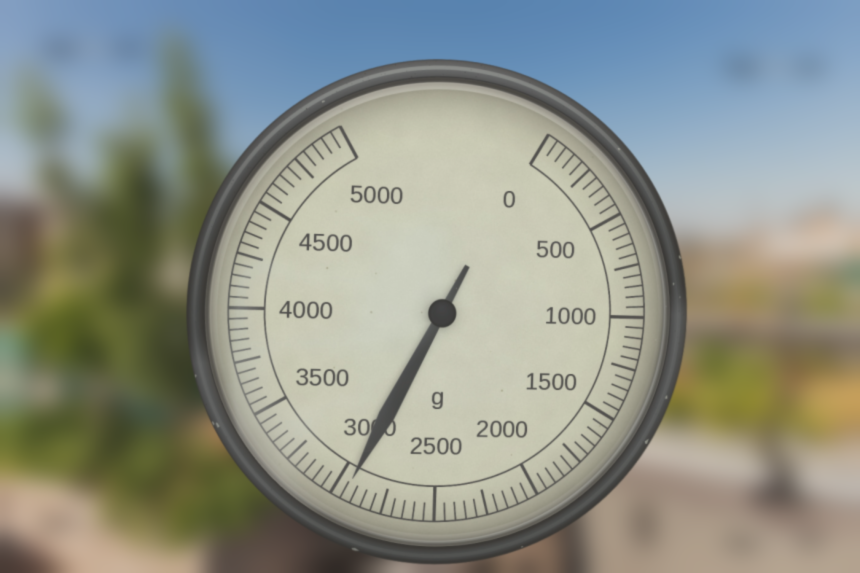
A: 2950 g
